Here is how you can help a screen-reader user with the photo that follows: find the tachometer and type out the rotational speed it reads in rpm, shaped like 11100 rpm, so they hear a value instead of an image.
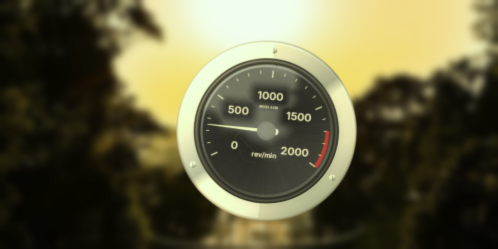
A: 250 rpm
